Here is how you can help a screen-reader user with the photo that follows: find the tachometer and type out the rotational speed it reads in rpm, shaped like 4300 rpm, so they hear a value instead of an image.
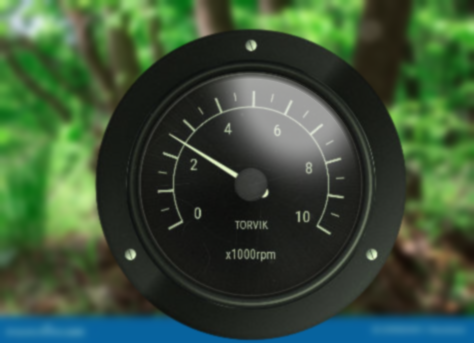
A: 2500 rpm
